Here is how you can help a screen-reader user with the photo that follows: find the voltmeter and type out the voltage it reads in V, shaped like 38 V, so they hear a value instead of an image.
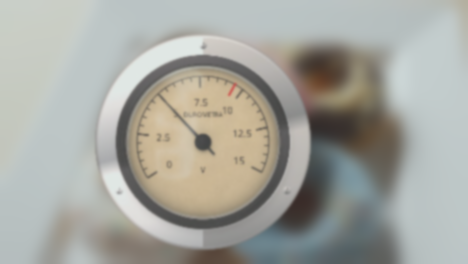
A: 5 V
